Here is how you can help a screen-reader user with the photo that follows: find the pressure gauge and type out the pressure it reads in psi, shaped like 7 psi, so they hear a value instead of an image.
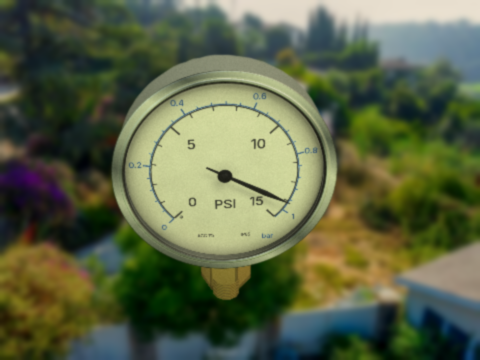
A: 14 psi
